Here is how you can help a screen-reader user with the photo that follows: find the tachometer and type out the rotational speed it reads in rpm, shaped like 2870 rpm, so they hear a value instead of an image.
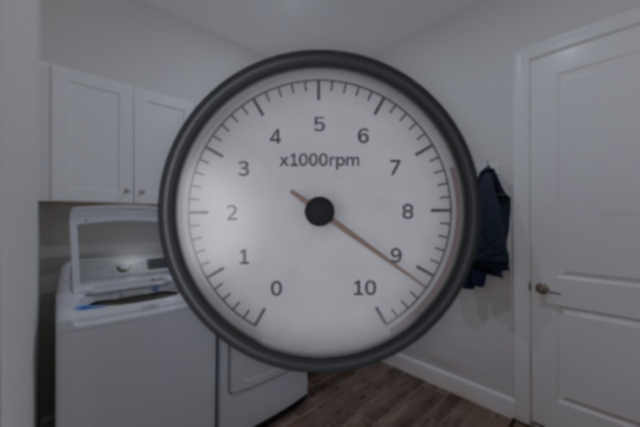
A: 9200 rpm
